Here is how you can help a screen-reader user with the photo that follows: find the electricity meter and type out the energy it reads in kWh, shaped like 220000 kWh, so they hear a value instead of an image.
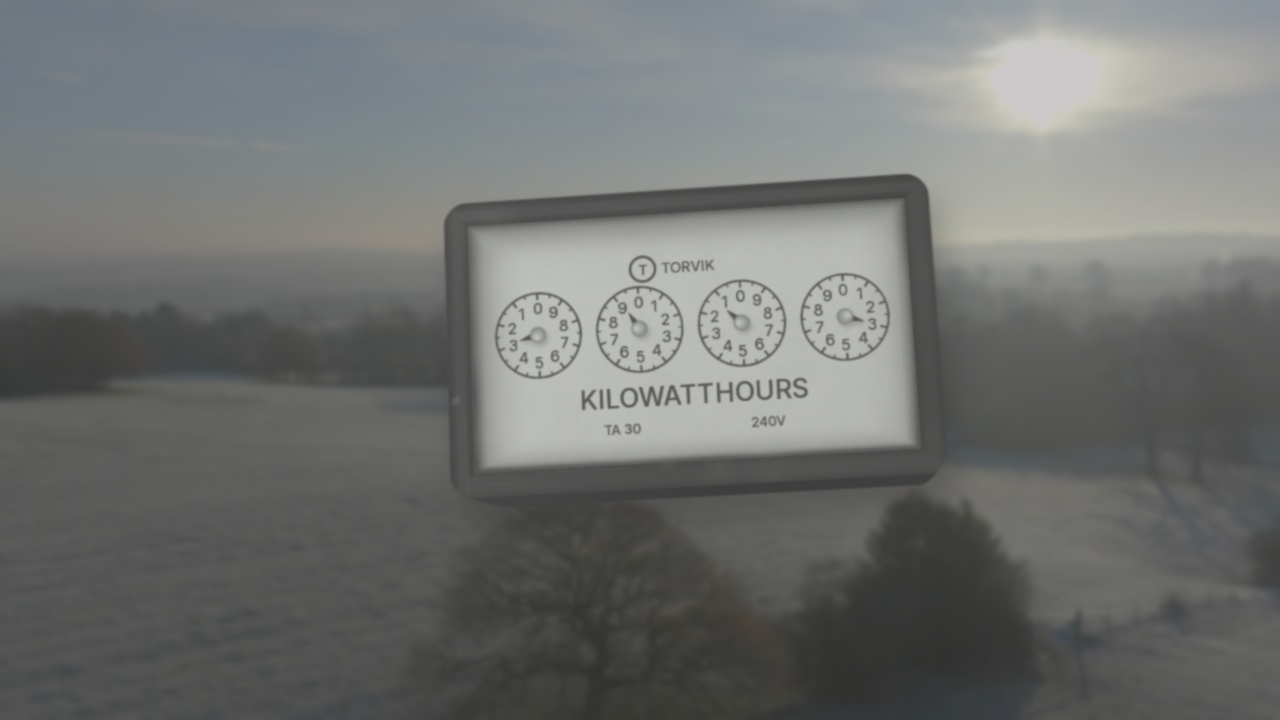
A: 2913 kWh
